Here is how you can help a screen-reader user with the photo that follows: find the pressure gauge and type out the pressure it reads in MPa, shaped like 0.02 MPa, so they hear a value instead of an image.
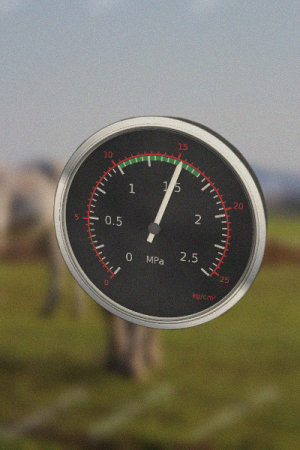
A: 1.5 MPa
